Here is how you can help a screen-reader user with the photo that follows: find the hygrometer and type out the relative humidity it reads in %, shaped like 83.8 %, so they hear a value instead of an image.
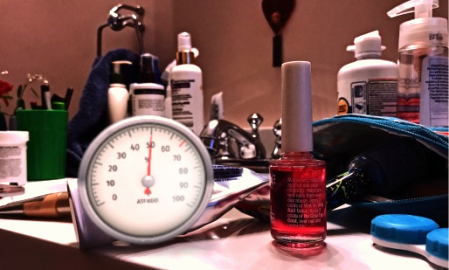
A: 50 %
